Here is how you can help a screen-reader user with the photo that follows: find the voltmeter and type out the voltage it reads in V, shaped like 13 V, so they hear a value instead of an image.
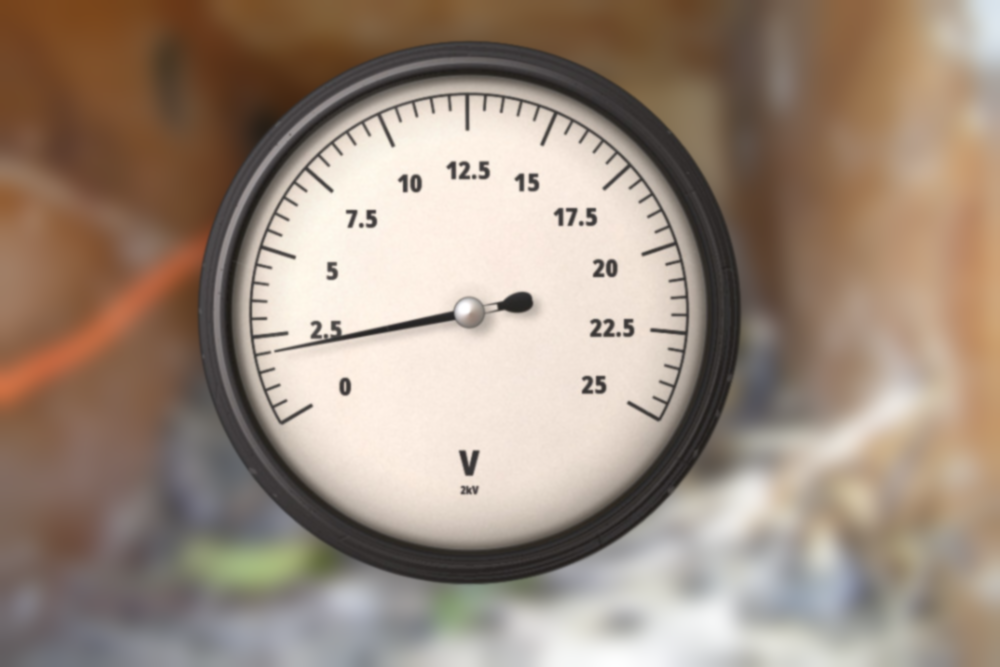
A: 2 V
